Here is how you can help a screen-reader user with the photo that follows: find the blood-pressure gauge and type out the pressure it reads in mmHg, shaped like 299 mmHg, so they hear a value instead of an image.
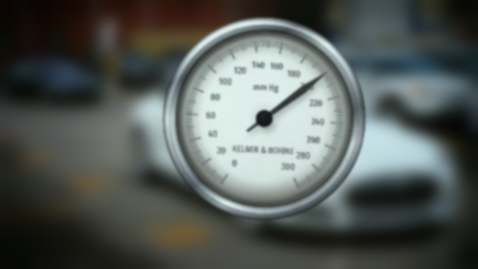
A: 200 mmHg
